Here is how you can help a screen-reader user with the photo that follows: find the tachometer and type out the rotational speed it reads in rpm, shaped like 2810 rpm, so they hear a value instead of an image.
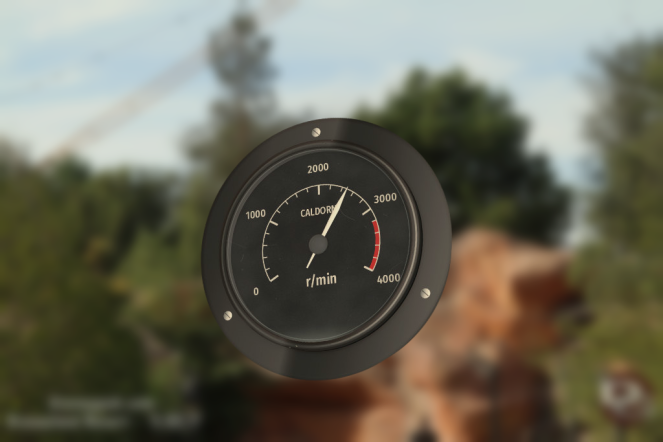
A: 2500 rpm
